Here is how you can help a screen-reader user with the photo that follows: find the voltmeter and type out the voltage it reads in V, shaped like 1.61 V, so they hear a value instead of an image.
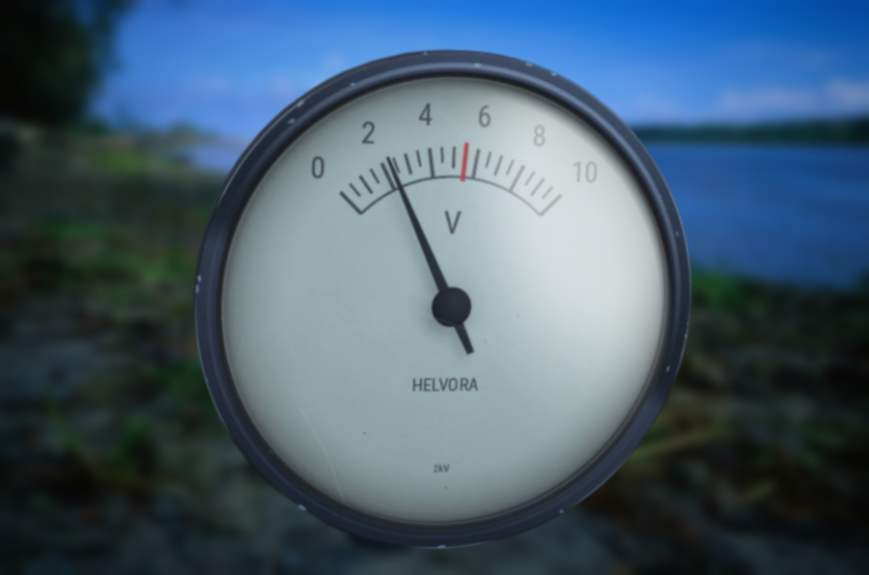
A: 2.25 V
